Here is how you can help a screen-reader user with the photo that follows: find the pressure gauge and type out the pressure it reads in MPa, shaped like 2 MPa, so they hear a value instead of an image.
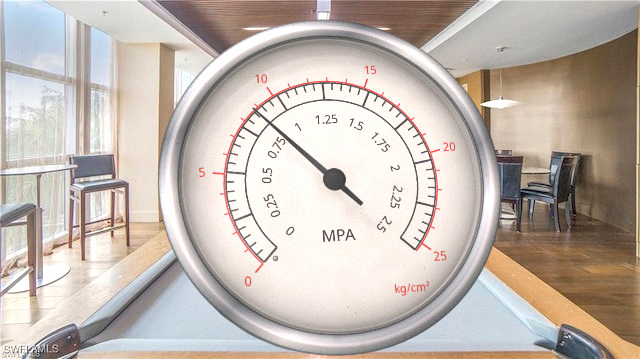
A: 0.85 MPa
